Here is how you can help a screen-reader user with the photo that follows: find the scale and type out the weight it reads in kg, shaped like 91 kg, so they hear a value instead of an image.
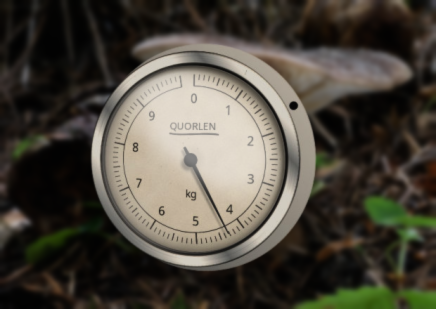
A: 4.3 kg
